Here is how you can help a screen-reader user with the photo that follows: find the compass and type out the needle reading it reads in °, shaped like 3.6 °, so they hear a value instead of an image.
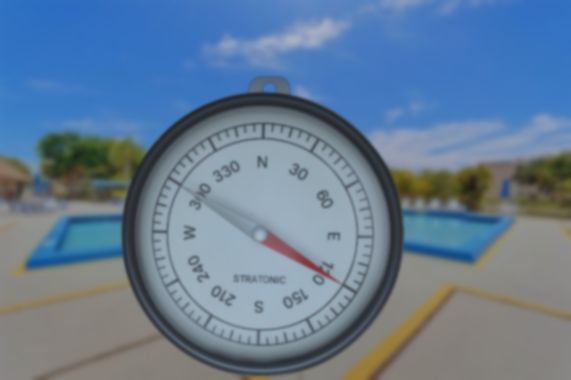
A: 120 °
